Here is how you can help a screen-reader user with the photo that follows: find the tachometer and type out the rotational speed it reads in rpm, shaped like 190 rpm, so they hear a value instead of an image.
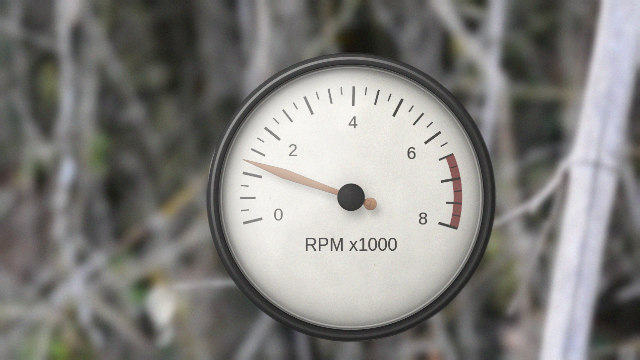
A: 1250 rpm
